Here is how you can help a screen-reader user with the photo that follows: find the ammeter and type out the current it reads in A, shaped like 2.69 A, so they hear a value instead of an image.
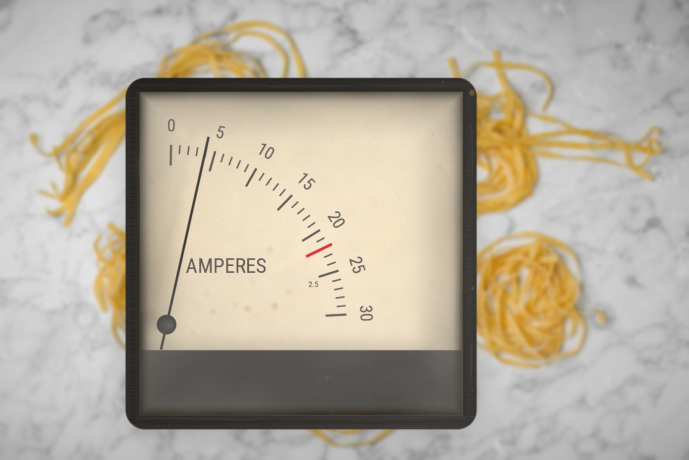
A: 4 A
